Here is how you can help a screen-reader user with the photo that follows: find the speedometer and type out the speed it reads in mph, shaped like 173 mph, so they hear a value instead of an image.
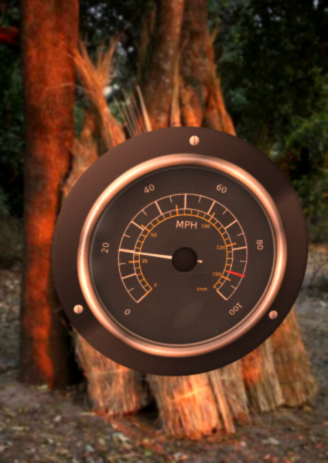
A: 20 mph
